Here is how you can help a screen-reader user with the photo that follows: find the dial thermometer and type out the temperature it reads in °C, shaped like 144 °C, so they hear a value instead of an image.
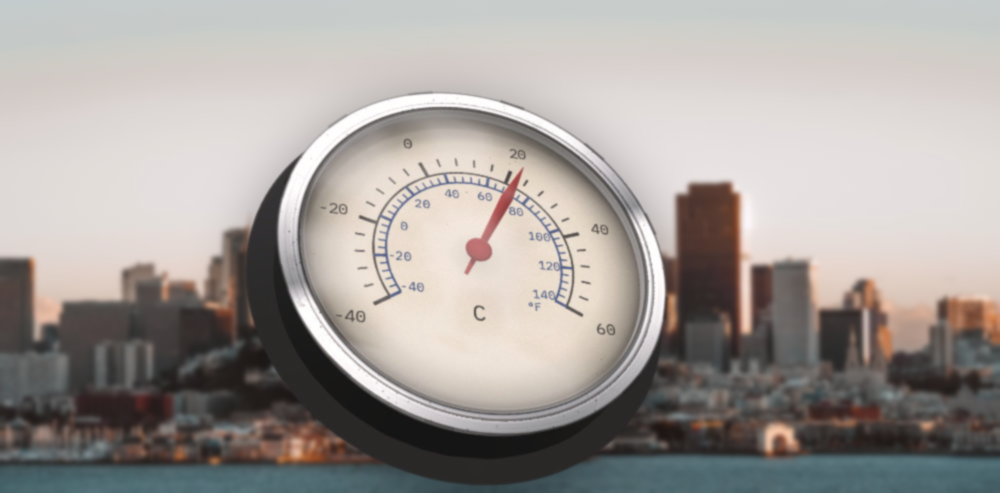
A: 22 °C
